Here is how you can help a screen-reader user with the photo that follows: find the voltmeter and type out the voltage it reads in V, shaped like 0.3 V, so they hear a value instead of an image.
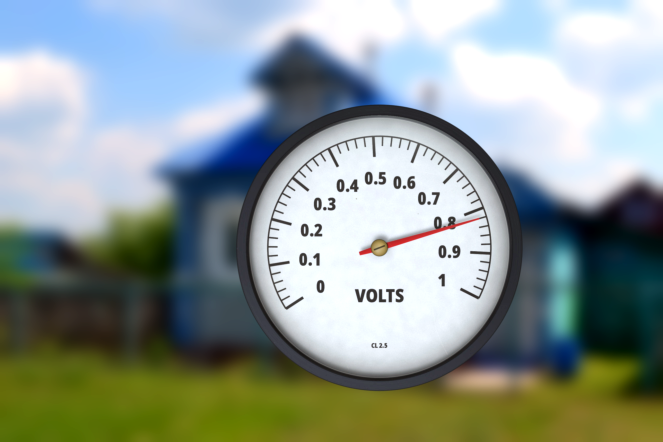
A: 0.82 V
